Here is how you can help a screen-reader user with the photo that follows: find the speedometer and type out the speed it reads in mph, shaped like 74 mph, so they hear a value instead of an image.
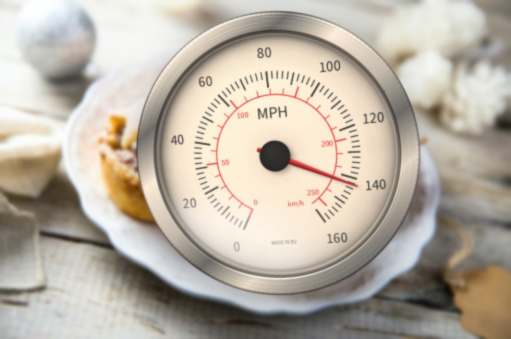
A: 142 mph
